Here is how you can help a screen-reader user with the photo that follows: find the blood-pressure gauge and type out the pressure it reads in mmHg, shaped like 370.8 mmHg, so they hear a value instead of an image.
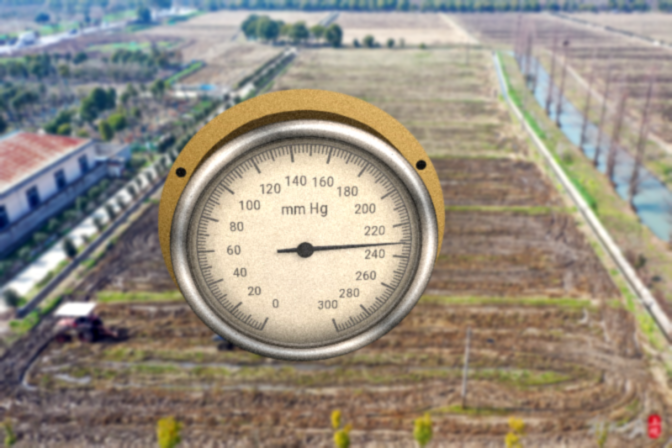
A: 230 mmHg
